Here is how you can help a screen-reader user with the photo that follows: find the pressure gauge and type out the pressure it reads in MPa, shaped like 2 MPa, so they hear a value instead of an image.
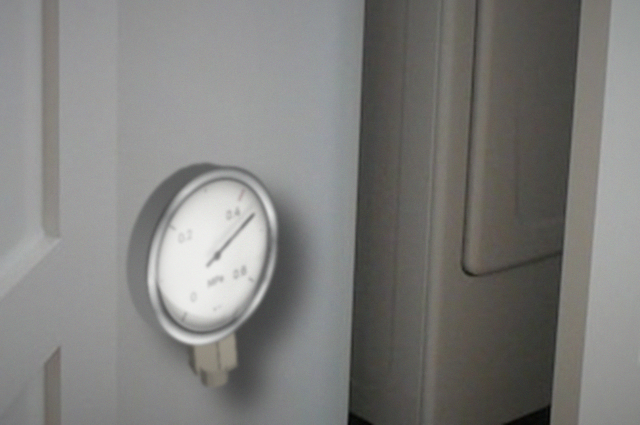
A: 0.45 MPa
